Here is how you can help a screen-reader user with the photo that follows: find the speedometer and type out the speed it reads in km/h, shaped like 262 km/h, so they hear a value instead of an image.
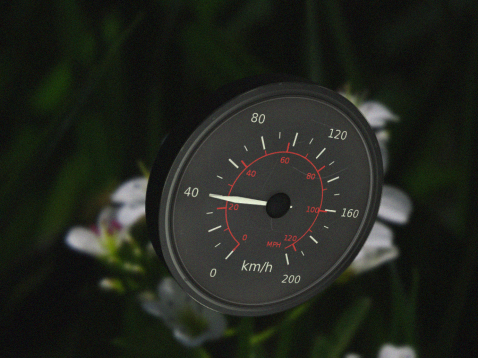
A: 40 km/h
